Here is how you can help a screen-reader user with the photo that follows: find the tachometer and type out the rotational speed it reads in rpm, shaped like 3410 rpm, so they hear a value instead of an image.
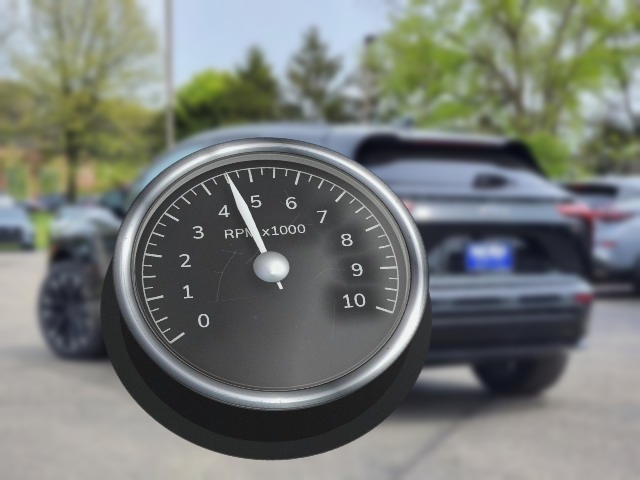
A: 4500 rpm
